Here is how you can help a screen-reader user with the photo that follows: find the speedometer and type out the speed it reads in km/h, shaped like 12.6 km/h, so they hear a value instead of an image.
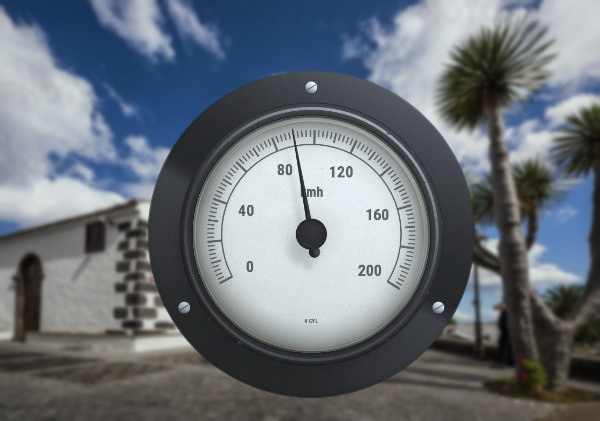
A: 90 km/h
